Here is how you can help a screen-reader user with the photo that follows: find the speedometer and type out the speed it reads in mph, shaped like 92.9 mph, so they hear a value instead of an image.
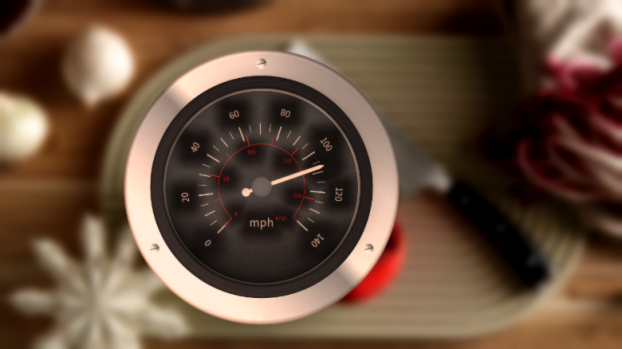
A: 107.5 mph
